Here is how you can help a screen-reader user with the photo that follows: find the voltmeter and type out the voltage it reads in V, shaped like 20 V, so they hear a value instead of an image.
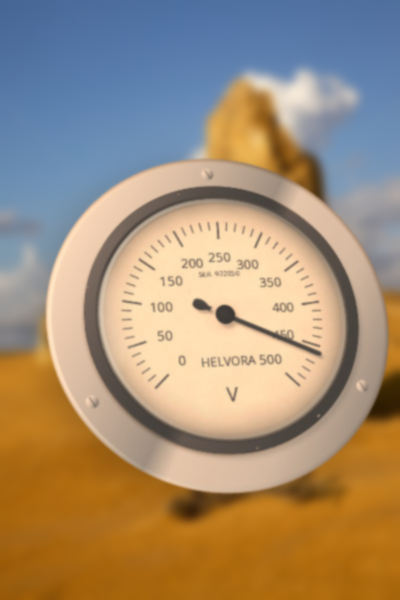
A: 460 V
